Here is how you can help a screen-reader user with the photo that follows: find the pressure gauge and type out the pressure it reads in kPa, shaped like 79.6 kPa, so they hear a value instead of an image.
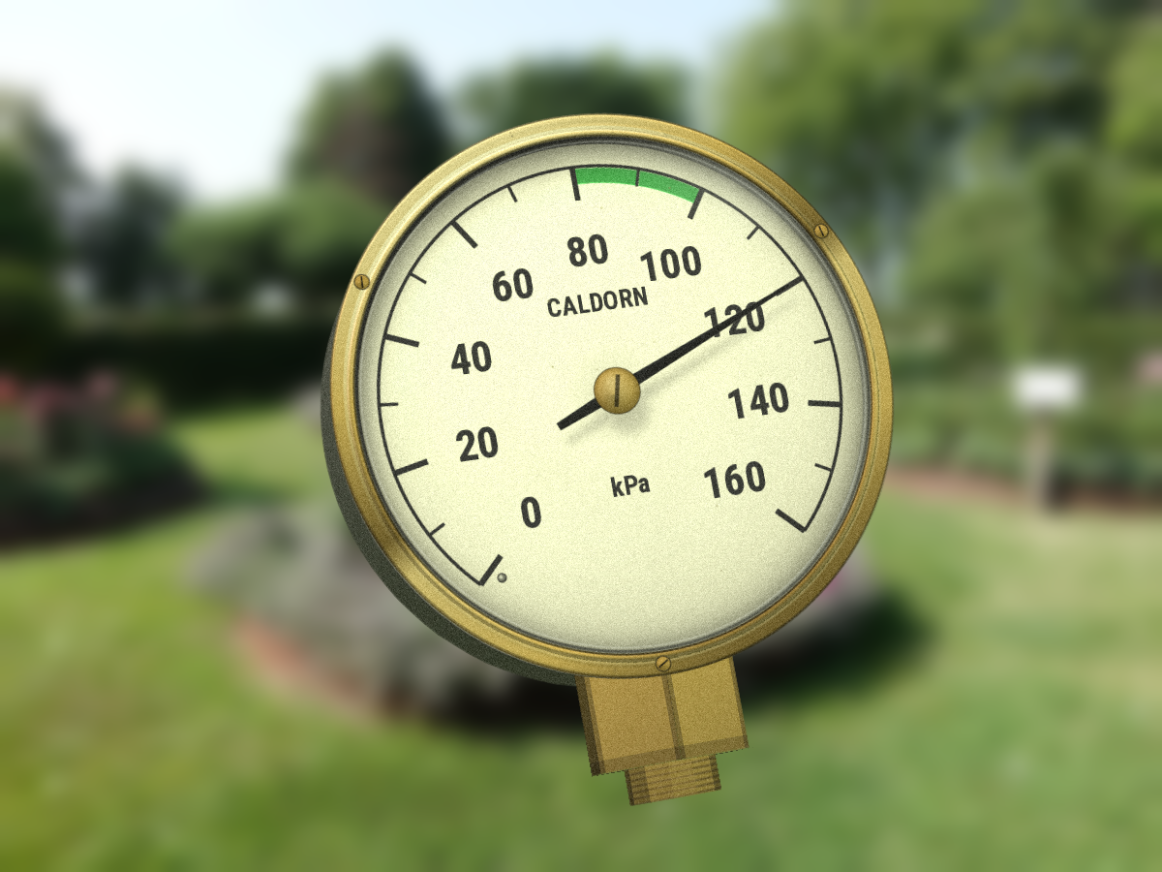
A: 120 kPa
